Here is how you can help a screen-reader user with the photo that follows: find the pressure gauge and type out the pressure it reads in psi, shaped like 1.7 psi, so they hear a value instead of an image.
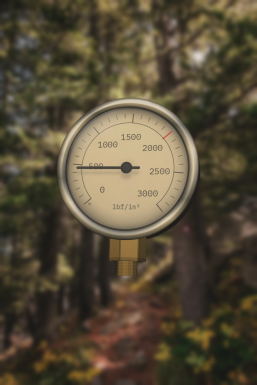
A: 450 psi
